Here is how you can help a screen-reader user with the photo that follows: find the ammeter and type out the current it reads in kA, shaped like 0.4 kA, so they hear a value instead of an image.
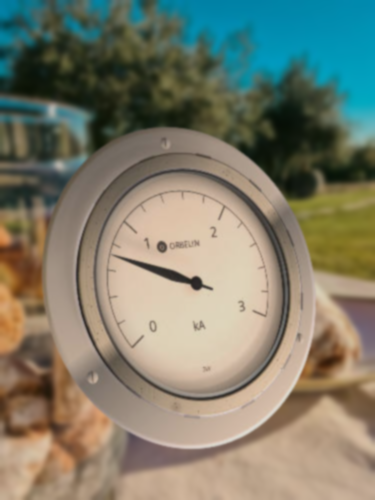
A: 0.7 kA
